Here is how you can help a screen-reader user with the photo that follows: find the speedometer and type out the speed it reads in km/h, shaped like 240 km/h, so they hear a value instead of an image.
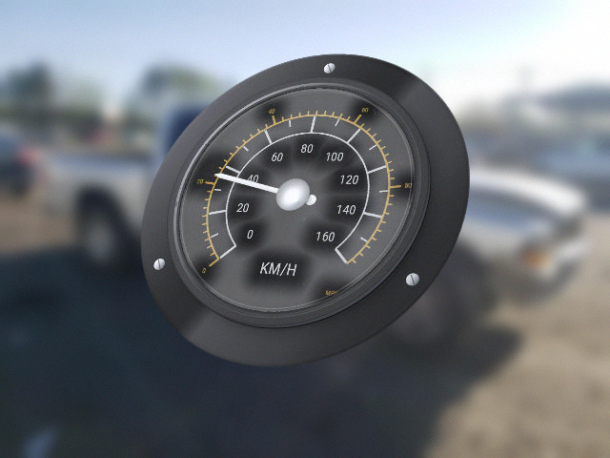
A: 35 km/h
